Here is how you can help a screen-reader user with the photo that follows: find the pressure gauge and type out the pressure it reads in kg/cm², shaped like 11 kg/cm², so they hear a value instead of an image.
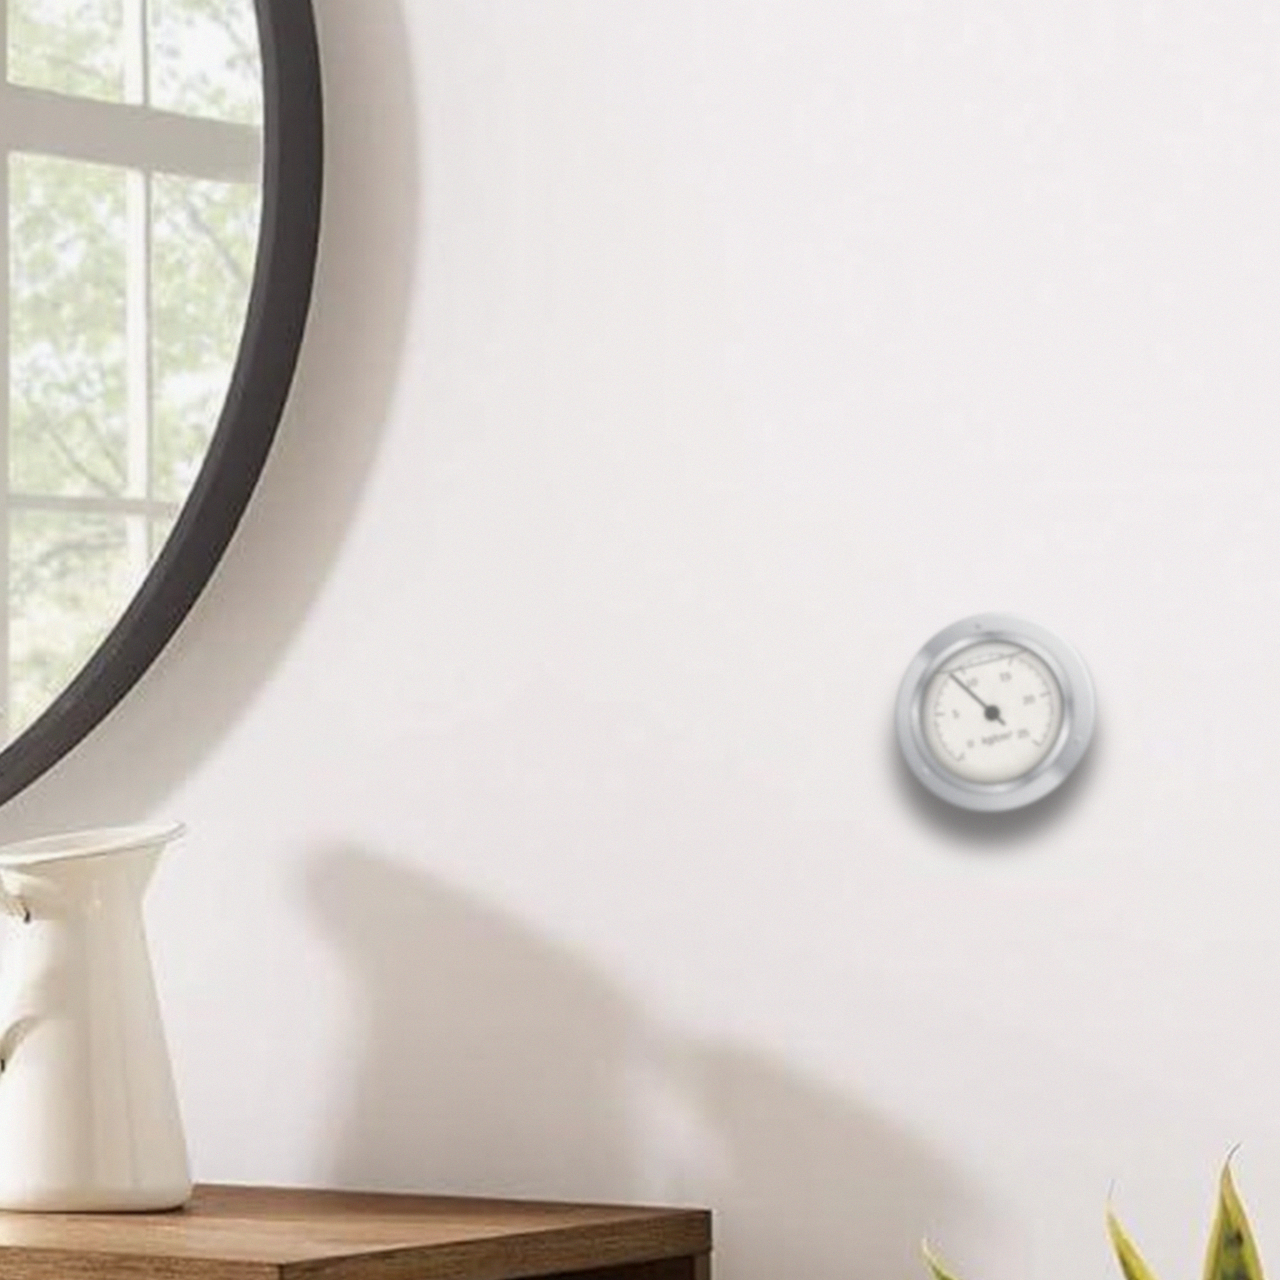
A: 9 kg/cm²
